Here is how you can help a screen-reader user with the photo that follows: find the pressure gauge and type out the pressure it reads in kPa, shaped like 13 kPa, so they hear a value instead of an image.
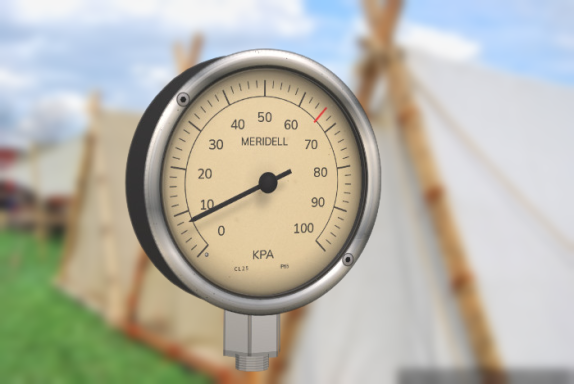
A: 8 kPa
